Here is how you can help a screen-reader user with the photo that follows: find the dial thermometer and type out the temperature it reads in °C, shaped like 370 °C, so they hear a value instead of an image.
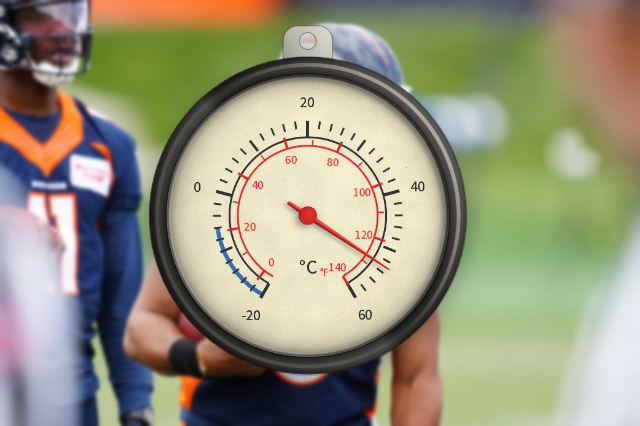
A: 53 °C
